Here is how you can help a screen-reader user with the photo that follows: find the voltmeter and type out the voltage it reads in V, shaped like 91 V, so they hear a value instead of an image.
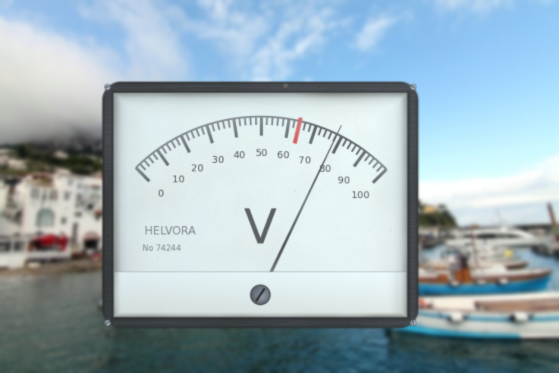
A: 78 V
